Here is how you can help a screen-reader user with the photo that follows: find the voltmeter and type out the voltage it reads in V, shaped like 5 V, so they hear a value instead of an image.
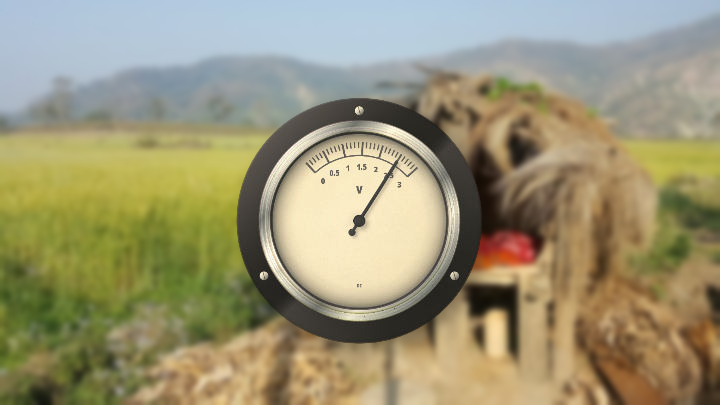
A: 2.5 V
